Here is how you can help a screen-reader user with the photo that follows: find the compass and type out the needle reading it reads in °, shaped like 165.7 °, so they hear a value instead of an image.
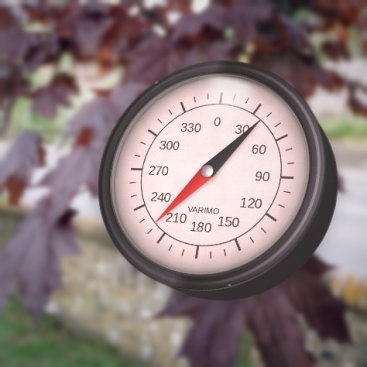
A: 220 °
